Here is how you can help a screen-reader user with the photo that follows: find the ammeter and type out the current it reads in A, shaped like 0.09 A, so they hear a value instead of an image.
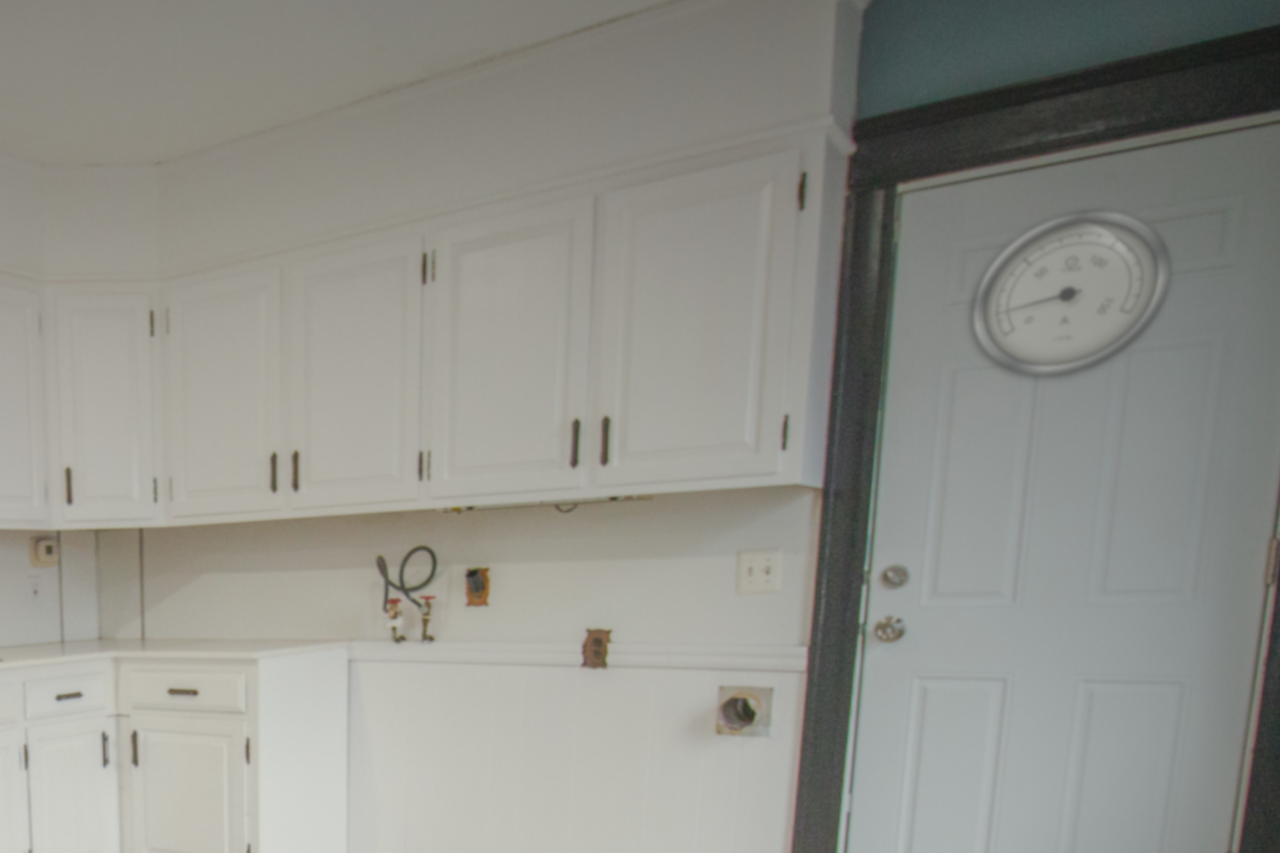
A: 15 A
